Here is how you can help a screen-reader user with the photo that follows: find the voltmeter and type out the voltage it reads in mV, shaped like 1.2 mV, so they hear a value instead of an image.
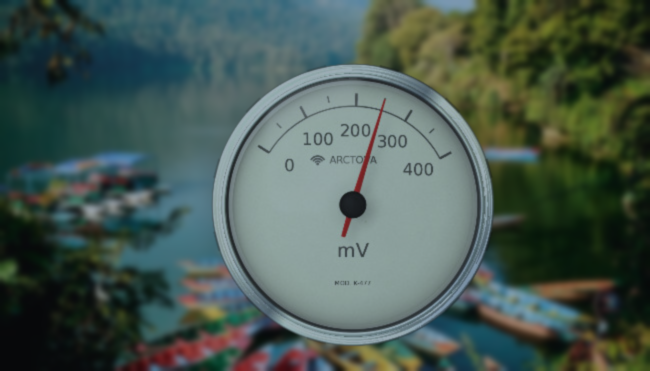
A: 250 mV
